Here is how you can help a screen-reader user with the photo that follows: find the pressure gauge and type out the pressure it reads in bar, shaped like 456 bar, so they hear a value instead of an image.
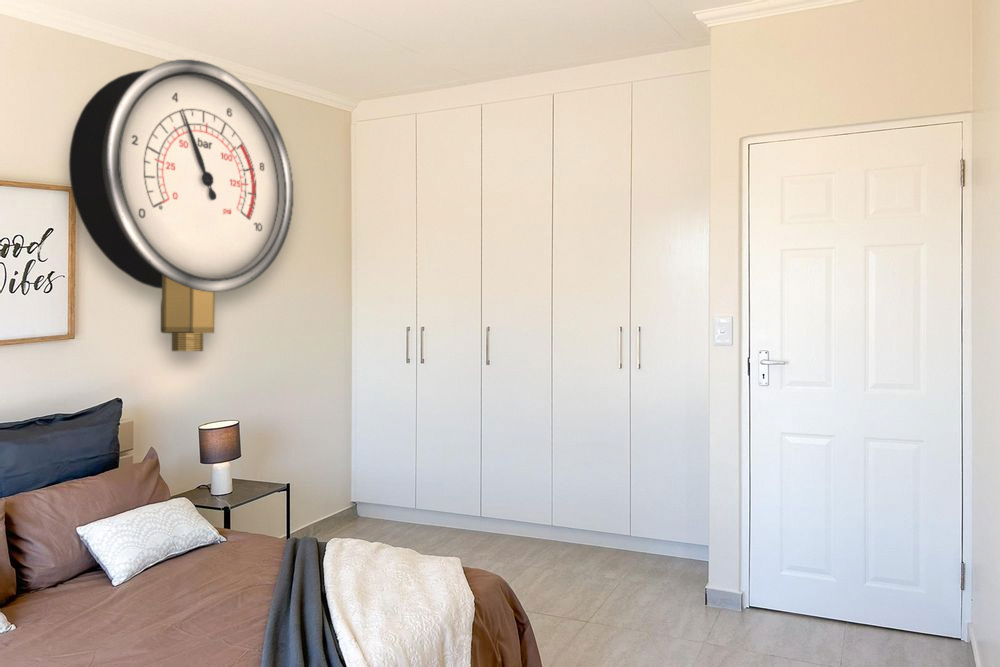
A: 4 bar
